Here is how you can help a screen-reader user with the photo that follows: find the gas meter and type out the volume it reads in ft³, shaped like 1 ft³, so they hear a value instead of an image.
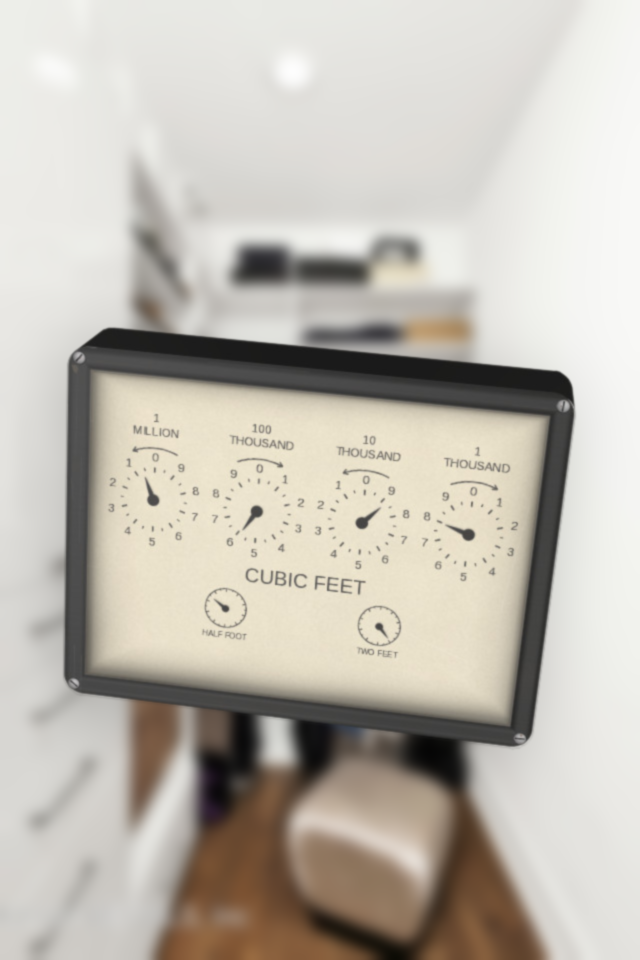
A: 58800 ft³
